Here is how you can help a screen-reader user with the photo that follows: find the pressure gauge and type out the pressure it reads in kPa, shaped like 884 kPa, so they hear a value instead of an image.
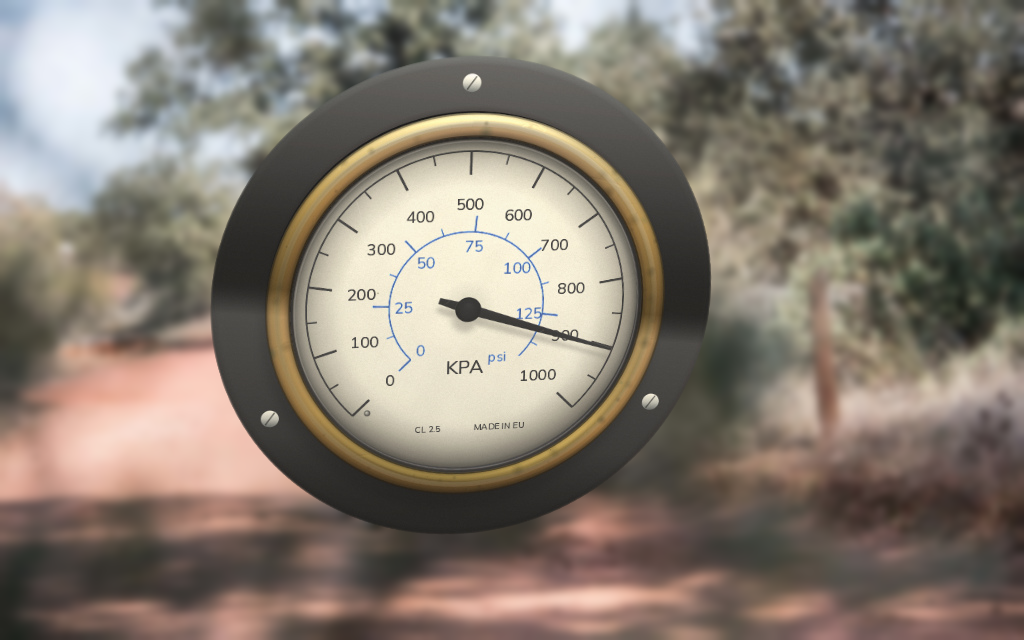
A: 900 kPa
